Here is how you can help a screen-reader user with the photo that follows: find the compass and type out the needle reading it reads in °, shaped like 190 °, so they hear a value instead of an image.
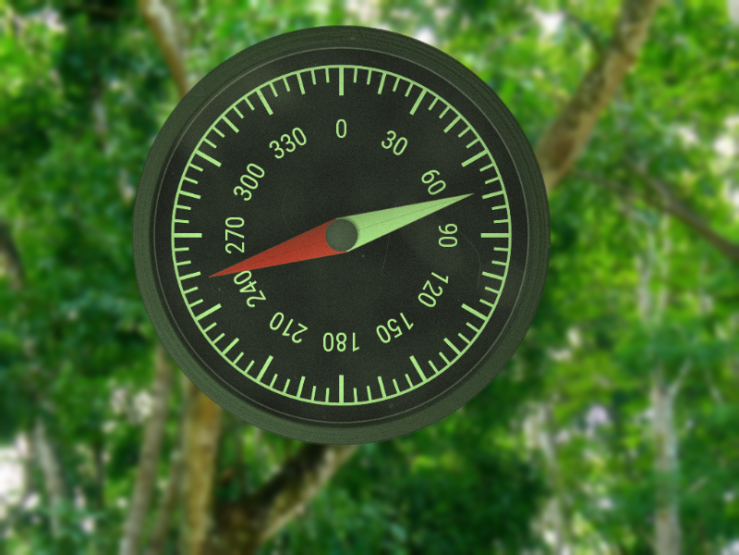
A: 252.5 °
